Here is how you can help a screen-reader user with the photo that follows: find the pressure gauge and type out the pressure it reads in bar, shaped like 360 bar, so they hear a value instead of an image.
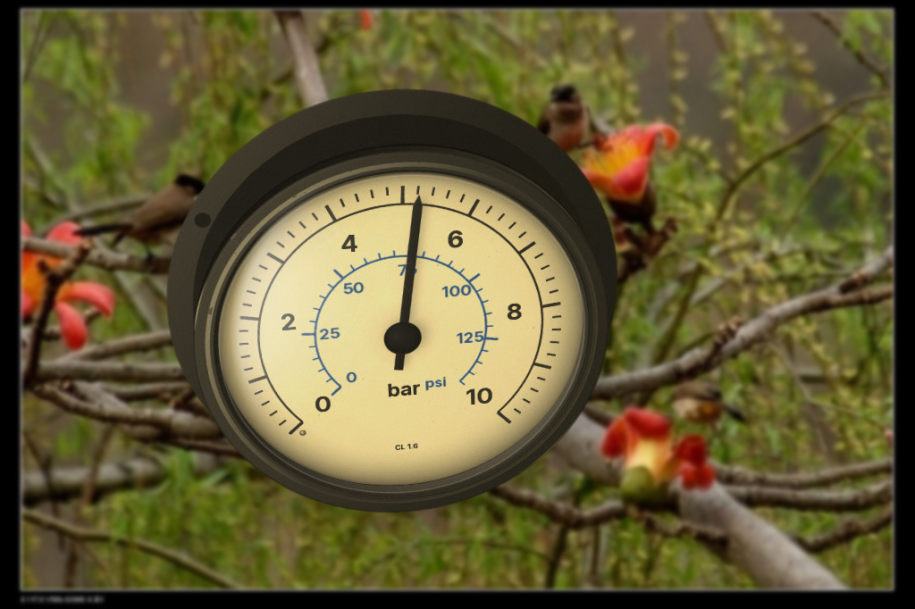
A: 5.2 bar
